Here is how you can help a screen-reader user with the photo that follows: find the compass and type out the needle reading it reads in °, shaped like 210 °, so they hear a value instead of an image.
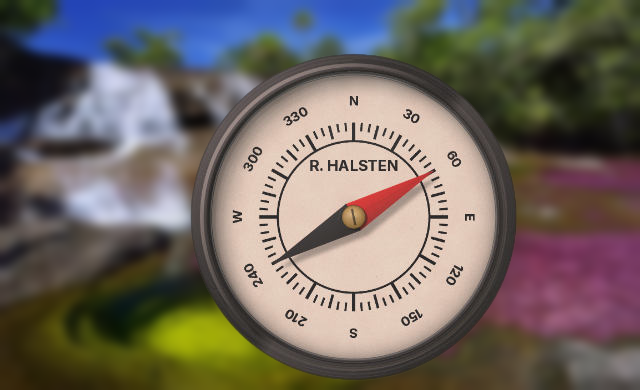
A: 60 °
